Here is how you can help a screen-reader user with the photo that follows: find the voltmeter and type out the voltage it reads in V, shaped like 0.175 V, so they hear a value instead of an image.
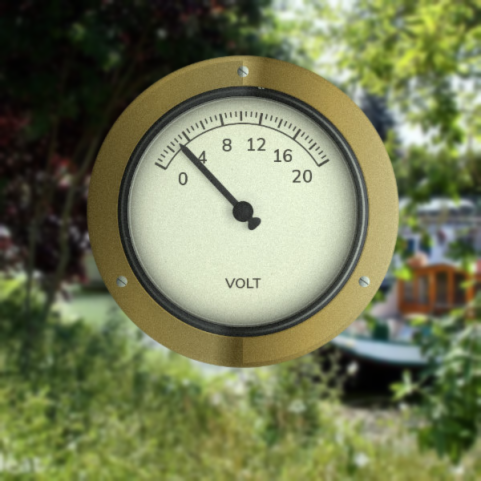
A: 3 V
